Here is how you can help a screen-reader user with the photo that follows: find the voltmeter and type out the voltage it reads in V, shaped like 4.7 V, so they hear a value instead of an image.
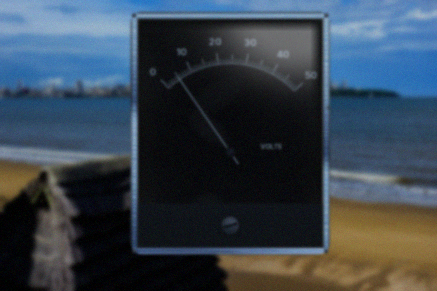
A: 5 V
